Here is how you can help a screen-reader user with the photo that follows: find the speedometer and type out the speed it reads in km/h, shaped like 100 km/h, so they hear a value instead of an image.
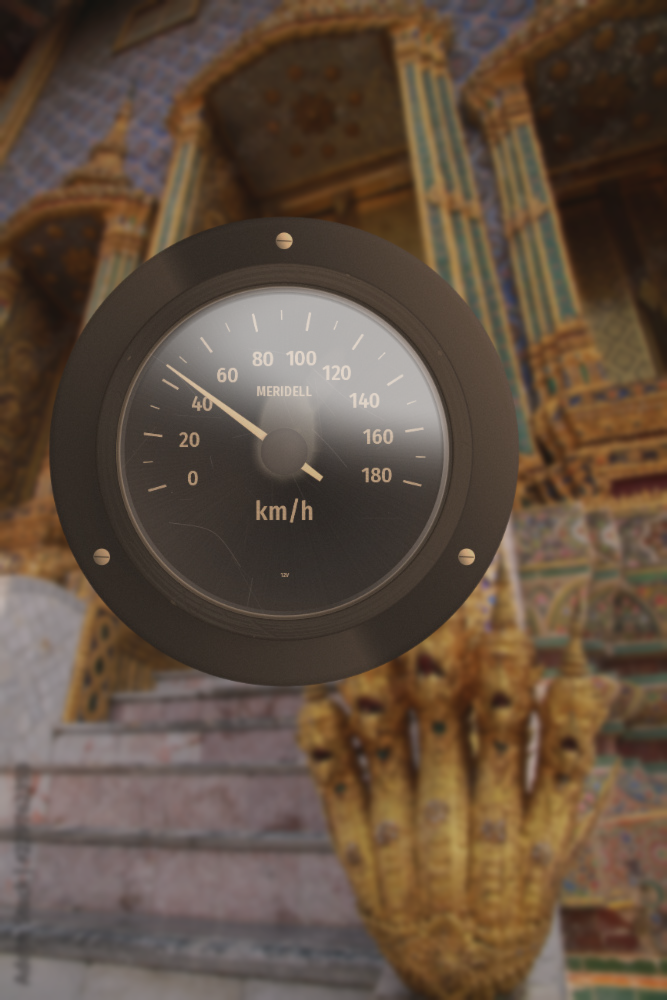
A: 45 km/h
